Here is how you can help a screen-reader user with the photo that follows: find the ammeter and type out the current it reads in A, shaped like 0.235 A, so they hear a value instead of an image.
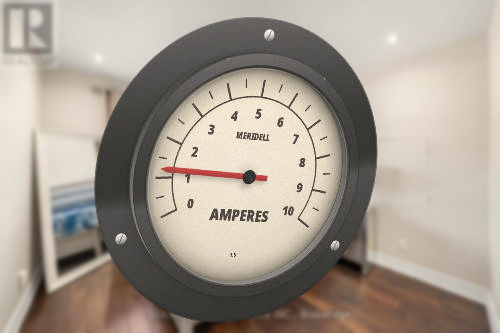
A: 1.25 A
